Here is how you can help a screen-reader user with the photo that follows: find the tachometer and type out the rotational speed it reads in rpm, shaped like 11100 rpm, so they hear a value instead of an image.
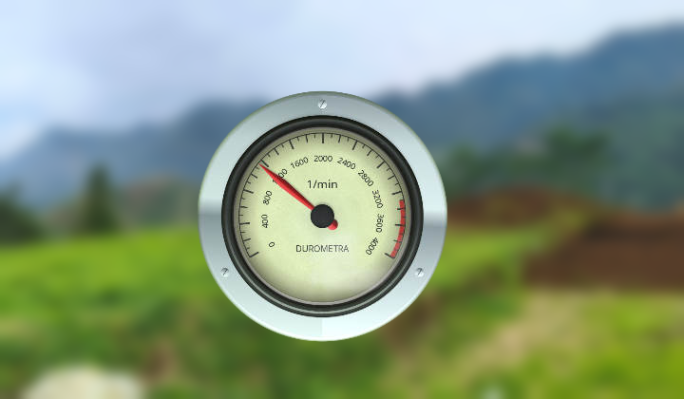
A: 1150 rpm
